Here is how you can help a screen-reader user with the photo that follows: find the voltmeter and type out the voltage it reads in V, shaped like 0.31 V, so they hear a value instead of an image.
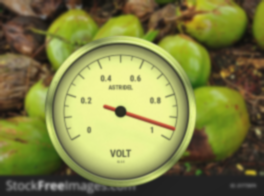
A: 0.95 V
